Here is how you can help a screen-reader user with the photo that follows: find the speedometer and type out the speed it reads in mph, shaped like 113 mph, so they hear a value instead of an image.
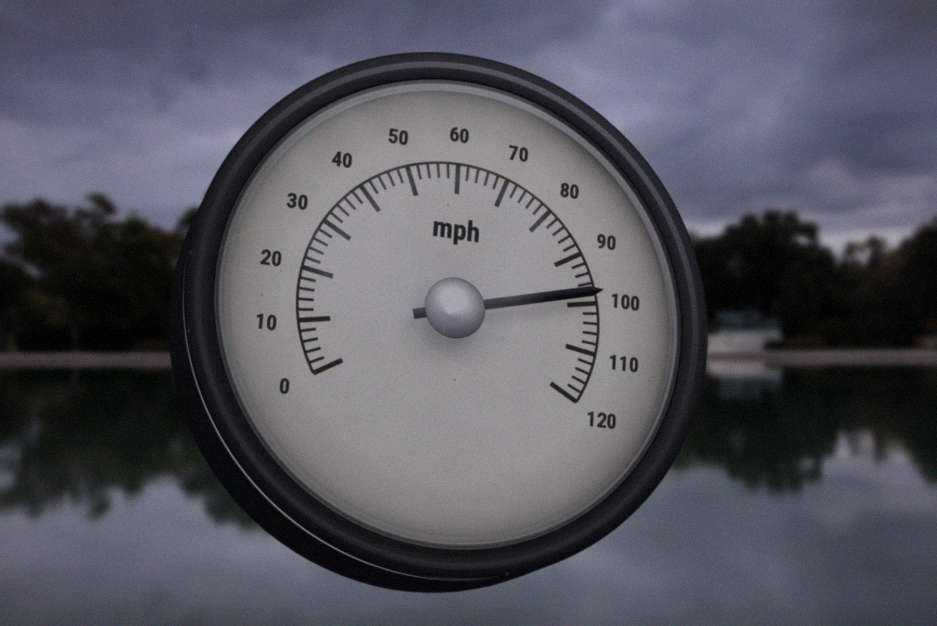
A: 98 mph
